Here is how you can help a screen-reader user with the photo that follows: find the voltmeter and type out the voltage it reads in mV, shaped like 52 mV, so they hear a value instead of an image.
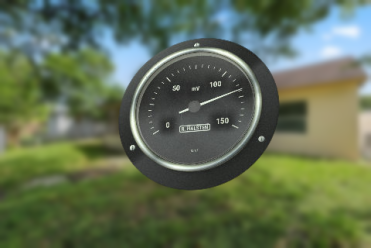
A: 120 mV
